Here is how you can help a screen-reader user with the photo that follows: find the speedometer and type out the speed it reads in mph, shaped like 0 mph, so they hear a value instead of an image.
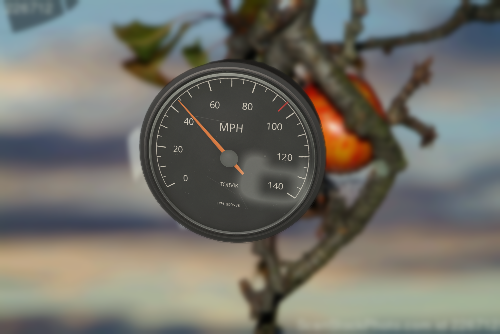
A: 45 mph
